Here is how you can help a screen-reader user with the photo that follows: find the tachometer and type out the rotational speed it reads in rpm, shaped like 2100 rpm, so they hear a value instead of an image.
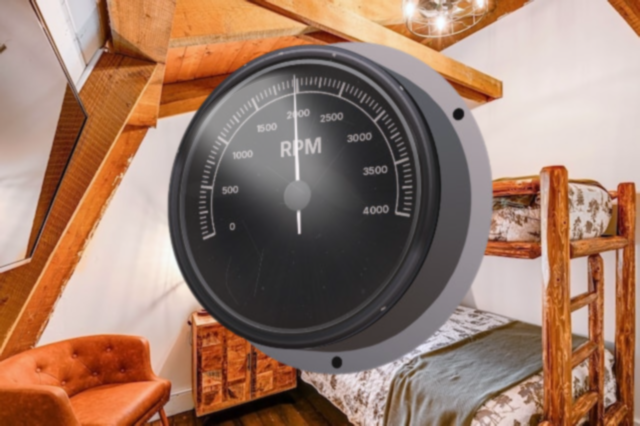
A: 2000 rpm
